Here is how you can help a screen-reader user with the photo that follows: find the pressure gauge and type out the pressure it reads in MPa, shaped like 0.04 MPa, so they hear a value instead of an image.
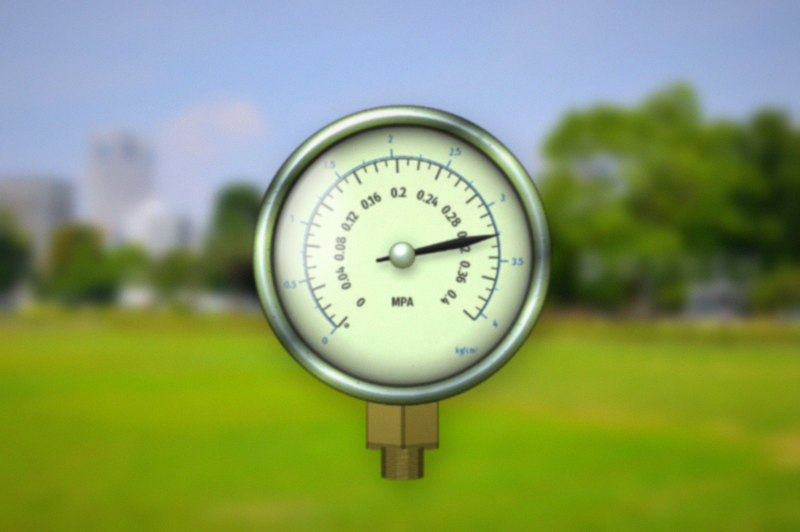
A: 0.32 MPa
